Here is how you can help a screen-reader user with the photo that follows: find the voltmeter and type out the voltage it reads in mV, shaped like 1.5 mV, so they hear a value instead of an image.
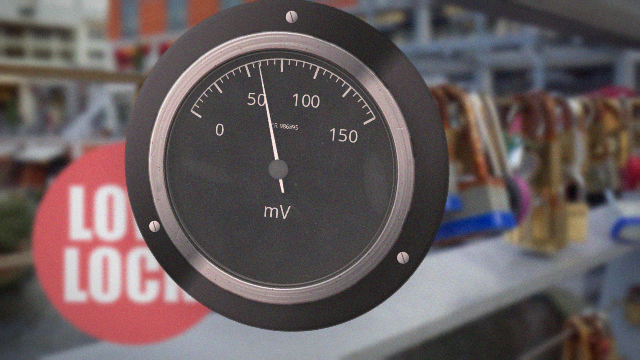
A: 60 mV
